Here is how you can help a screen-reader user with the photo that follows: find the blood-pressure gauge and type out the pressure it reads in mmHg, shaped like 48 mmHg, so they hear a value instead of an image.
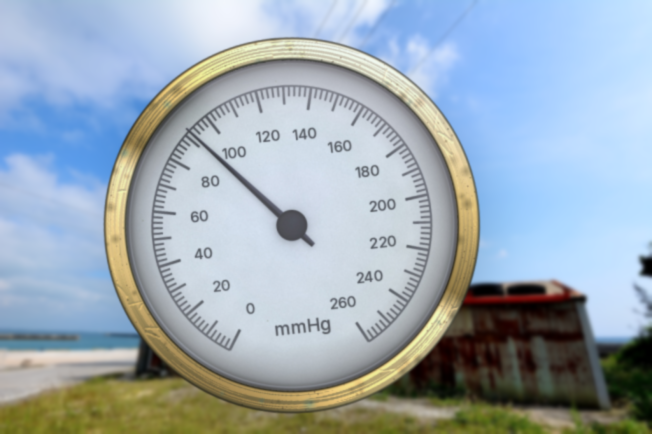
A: 92 mmHg
